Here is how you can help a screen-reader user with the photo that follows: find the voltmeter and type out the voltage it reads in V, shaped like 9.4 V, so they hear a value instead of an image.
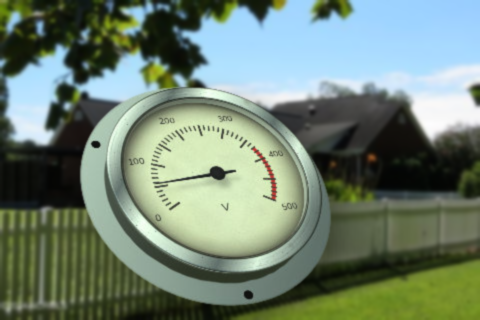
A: 50 V
